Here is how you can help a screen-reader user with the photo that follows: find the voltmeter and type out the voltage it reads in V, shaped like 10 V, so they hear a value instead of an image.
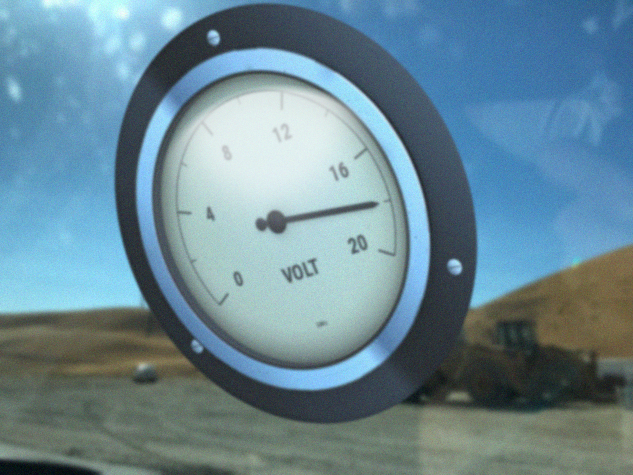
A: 18 V
